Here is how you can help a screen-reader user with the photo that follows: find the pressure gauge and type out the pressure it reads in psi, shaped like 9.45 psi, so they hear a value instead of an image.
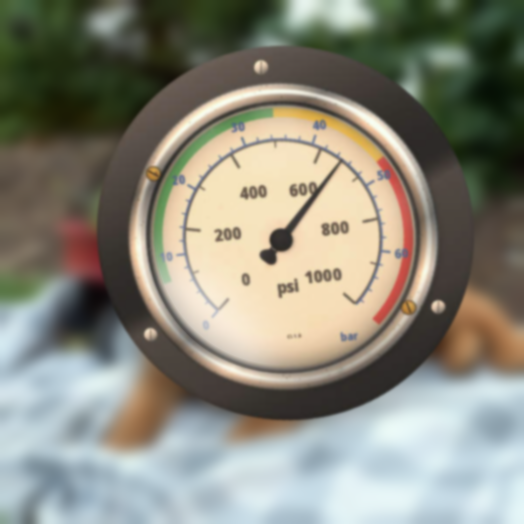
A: 650 psi
